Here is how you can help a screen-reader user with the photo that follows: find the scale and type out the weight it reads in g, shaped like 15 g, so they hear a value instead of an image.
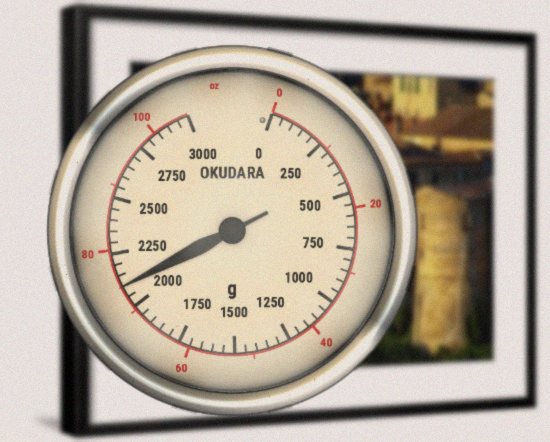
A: 2100 g
